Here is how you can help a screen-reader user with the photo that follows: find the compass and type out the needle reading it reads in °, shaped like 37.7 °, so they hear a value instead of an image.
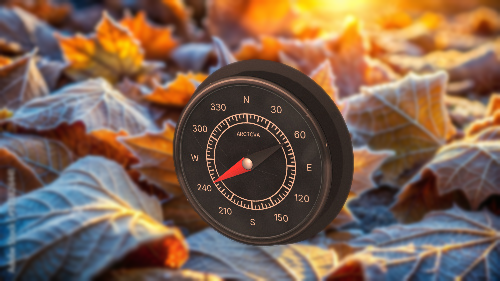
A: 240 °
